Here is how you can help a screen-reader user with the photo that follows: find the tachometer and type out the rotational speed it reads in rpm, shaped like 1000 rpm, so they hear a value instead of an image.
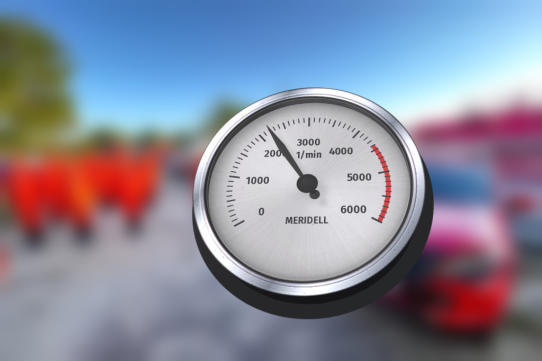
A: 2200 rpm
